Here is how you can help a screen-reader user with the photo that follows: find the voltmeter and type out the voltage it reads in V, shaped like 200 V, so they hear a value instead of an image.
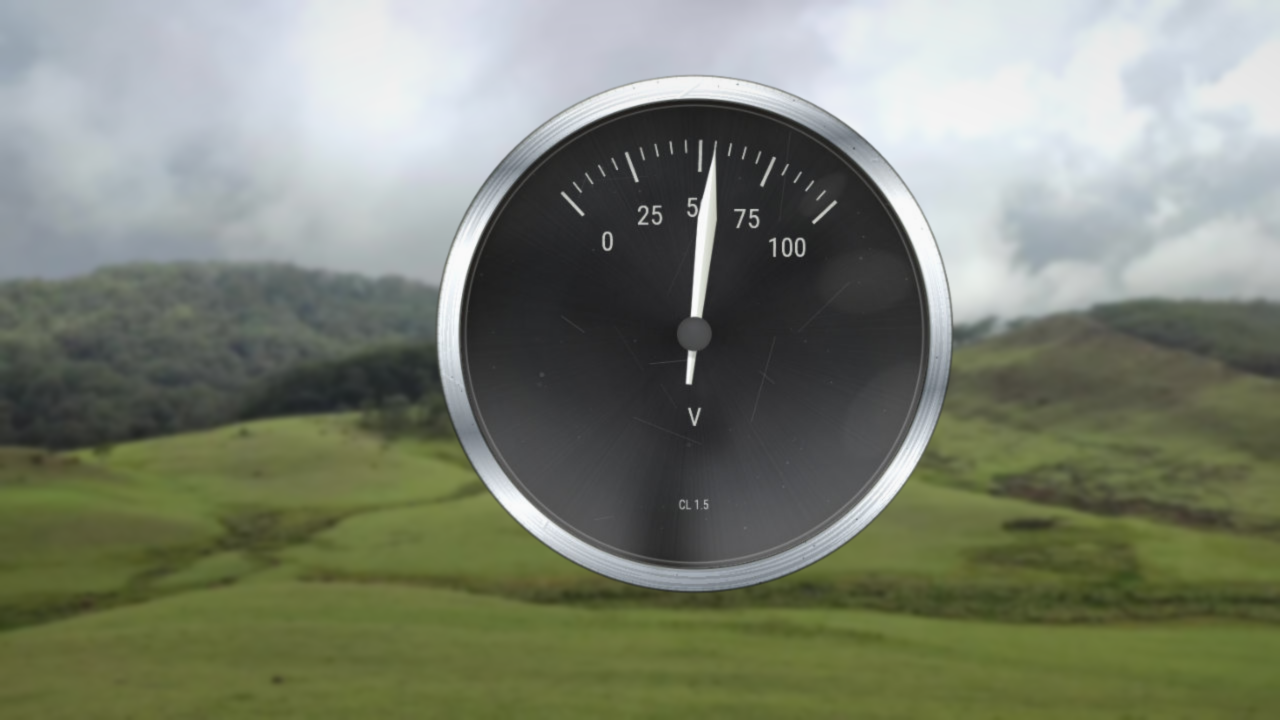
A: 55 V
